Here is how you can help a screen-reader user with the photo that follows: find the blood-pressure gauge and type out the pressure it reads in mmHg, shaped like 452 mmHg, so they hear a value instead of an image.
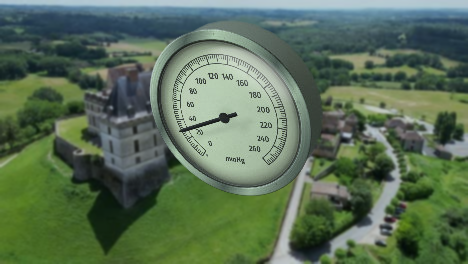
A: 30 mmHg
